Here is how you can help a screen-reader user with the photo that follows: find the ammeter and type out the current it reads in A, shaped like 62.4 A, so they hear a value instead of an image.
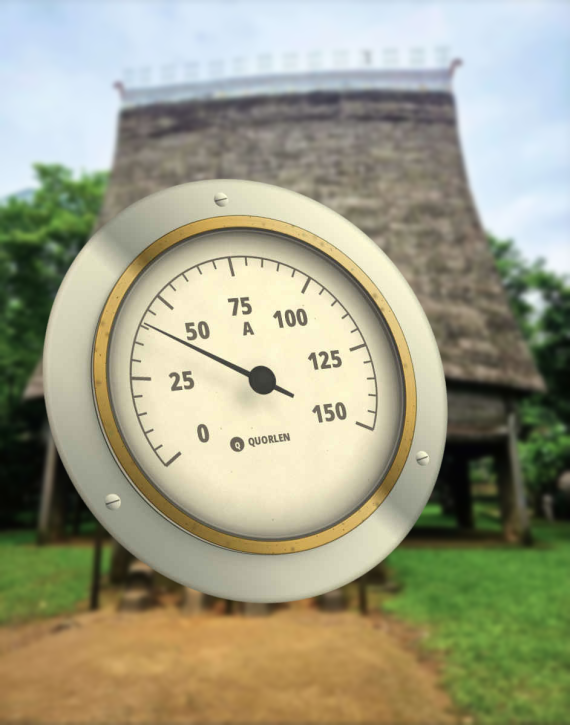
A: 40 A
